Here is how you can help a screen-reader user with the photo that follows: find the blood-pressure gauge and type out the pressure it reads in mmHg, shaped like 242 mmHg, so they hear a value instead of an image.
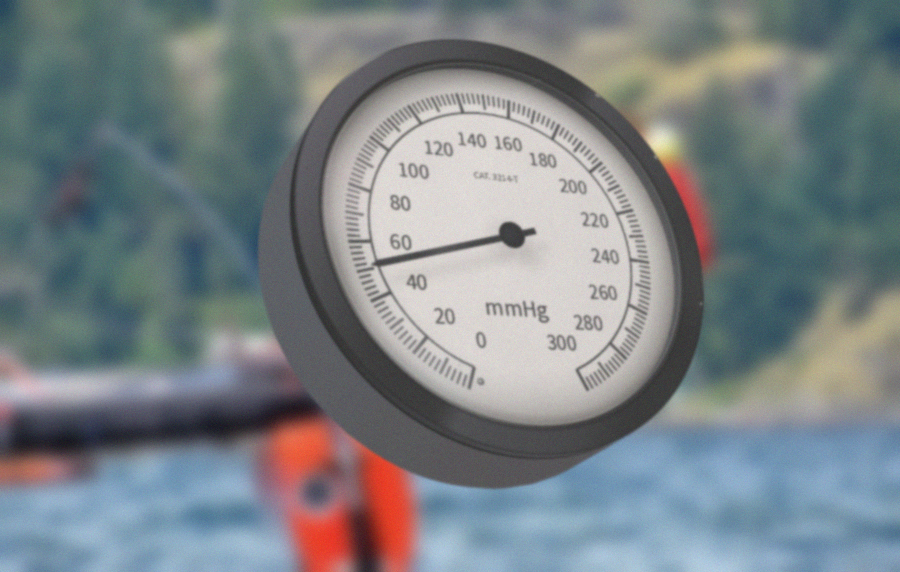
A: 50 mmHg
